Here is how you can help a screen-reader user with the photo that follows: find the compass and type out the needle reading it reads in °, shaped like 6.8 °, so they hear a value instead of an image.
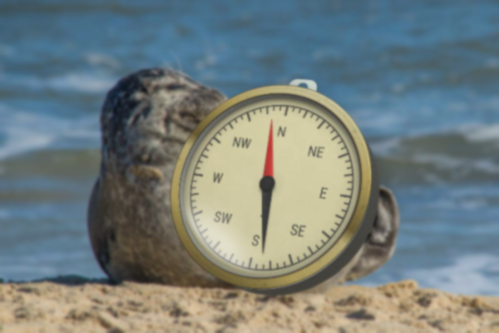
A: 350 °
